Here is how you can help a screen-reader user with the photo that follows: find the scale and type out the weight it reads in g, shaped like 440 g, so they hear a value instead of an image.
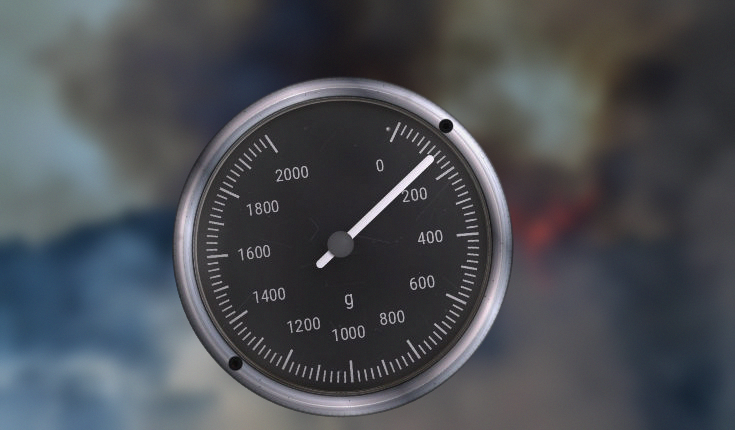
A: 140 g
